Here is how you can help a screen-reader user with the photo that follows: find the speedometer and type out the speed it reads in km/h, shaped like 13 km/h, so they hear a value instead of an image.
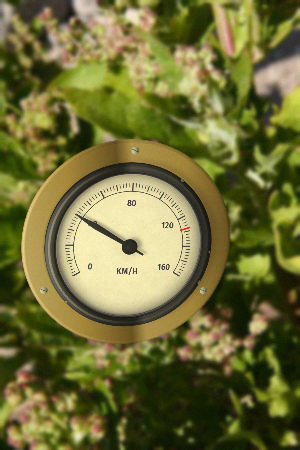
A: 40 km/h
